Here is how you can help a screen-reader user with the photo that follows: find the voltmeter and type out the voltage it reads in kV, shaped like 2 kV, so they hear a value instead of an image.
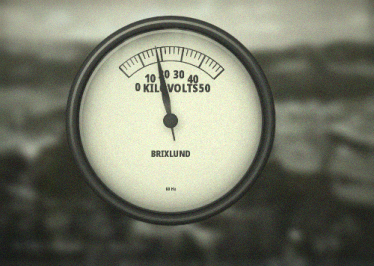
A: 18 kV
